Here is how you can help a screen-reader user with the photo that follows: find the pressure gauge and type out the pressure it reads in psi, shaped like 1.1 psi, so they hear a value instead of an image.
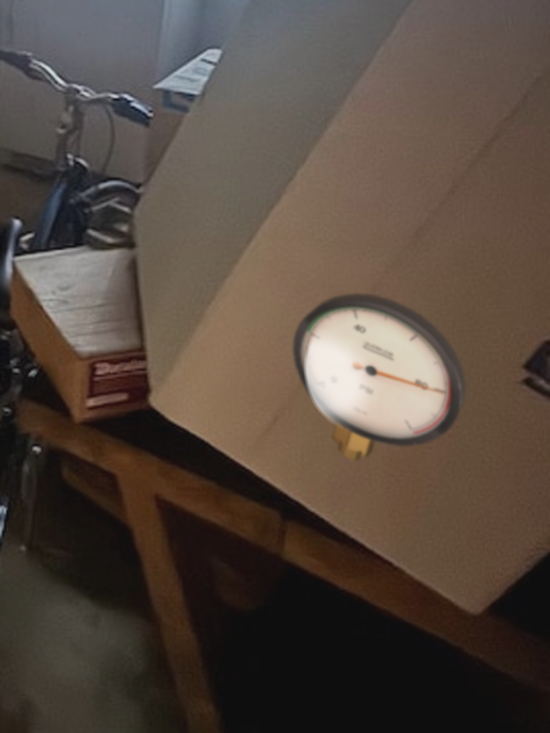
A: 80 psi
